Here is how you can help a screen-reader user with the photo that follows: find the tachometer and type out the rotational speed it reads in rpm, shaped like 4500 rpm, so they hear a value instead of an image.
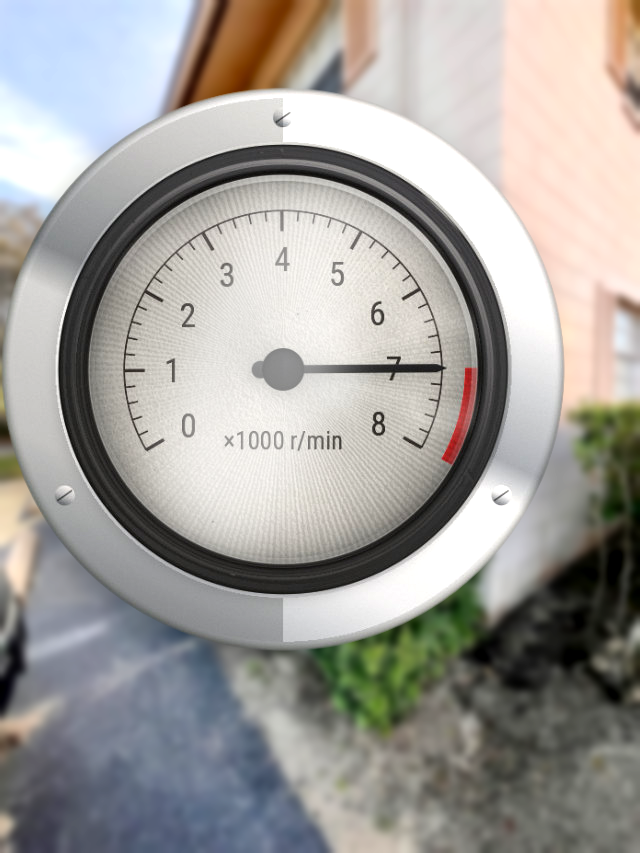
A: 7000 rpm
